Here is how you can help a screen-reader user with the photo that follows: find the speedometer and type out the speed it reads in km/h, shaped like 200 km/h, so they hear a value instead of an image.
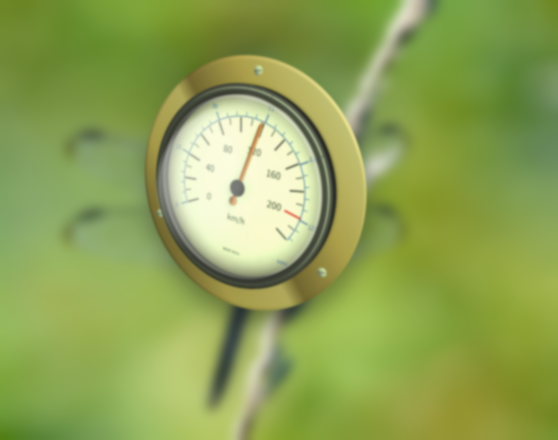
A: 120 km/h
